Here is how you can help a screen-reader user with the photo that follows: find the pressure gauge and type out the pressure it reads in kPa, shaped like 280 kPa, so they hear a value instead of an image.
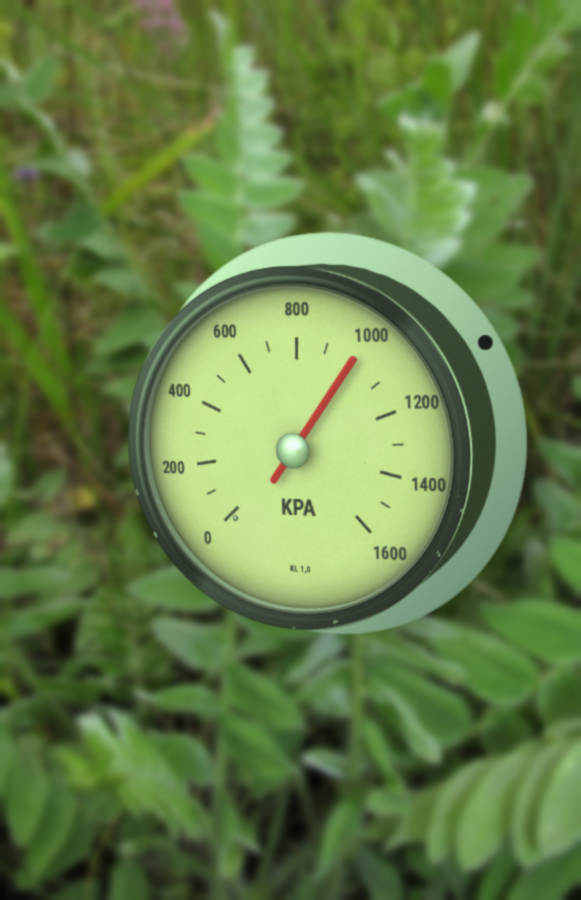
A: 1000 kPa
